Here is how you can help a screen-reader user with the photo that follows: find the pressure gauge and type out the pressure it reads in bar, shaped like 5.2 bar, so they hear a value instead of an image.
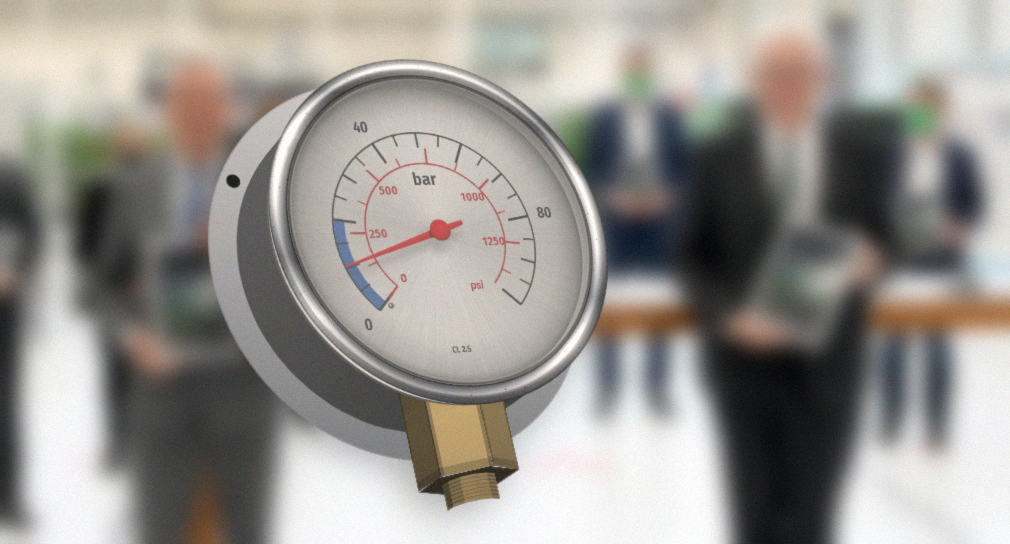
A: 10 bar
